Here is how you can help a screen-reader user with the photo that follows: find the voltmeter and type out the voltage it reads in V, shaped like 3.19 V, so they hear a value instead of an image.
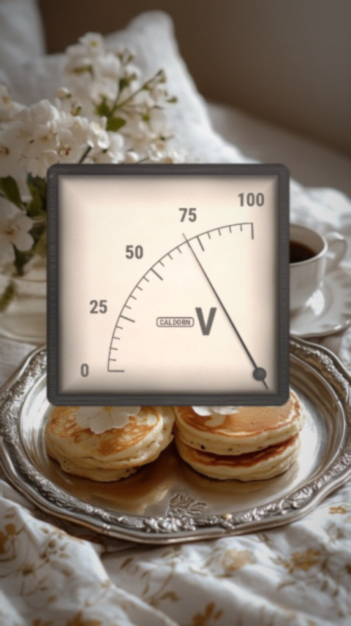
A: 70 V
